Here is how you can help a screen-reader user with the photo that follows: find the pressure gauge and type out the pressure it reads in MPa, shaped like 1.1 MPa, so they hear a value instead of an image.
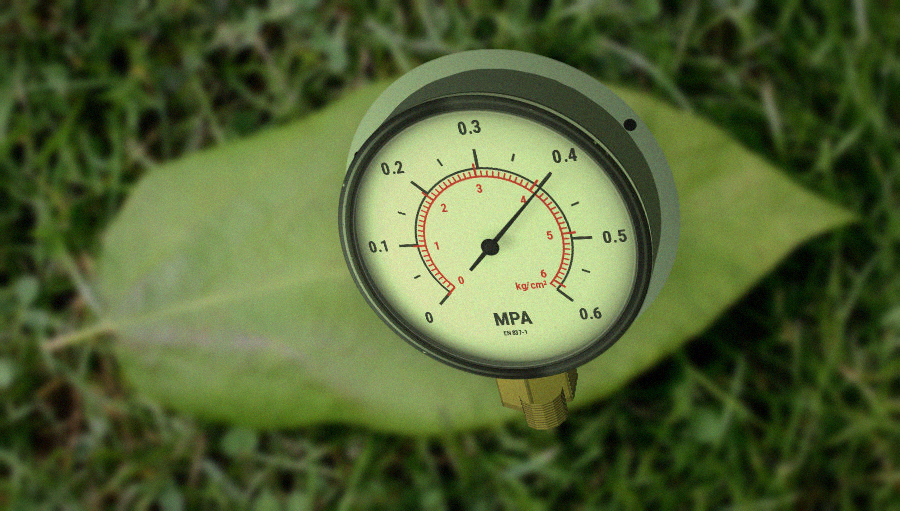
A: 0.4 MPa
